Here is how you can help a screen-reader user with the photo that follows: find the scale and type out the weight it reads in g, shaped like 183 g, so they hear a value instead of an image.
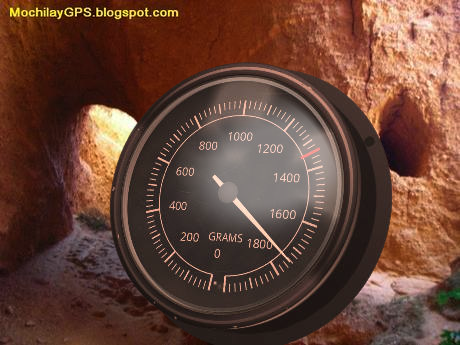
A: 1740 g
